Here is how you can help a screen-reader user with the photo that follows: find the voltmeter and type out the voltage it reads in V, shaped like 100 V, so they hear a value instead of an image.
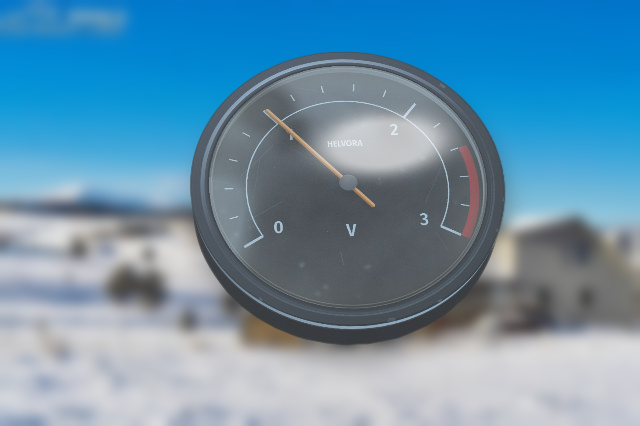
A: 1 V
